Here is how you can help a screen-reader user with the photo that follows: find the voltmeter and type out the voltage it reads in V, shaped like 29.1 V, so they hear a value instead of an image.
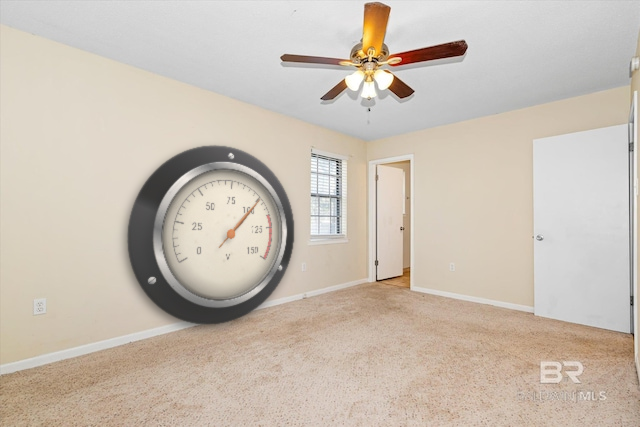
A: 100 V
